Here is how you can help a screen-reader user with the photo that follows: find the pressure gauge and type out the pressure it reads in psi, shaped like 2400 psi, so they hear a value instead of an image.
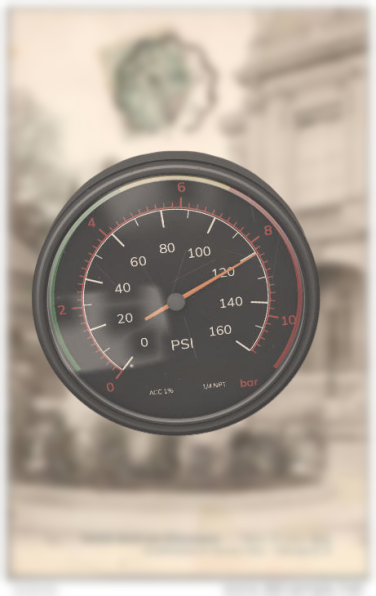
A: 120 psi
